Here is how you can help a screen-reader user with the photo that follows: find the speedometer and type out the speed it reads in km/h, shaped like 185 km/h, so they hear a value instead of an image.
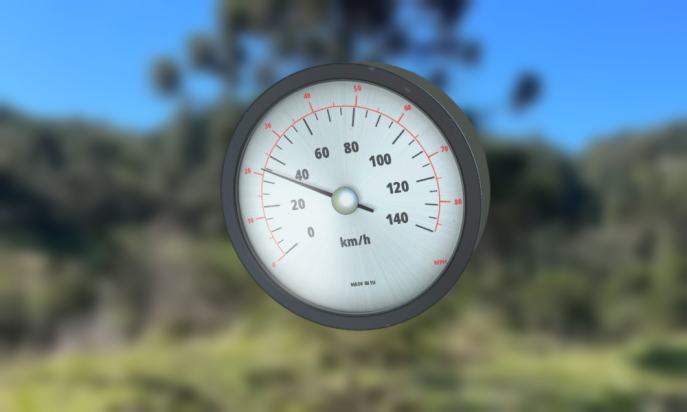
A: 35 km/h
